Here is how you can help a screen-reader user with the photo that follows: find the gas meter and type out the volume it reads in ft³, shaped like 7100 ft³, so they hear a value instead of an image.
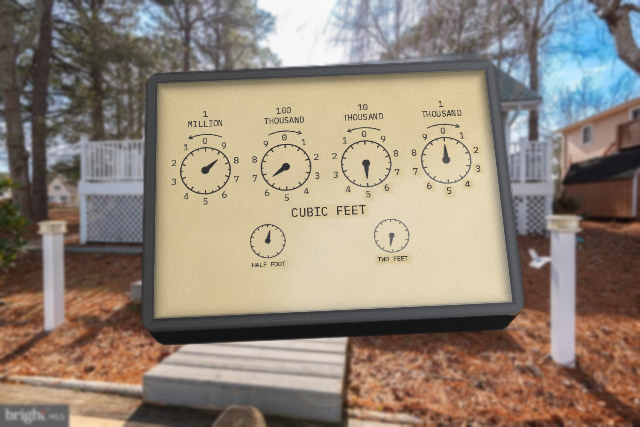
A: 865000 ft³
